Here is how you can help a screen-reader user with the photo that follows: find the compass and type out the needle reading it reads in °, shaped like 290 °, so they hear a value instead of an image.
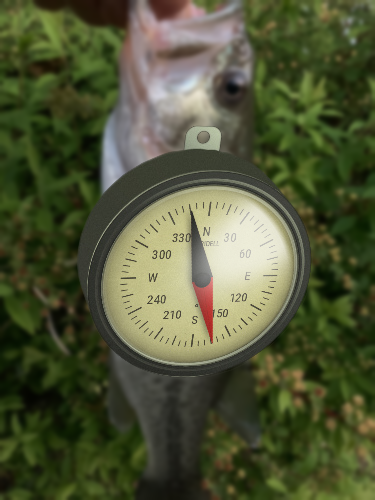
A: 165 °
